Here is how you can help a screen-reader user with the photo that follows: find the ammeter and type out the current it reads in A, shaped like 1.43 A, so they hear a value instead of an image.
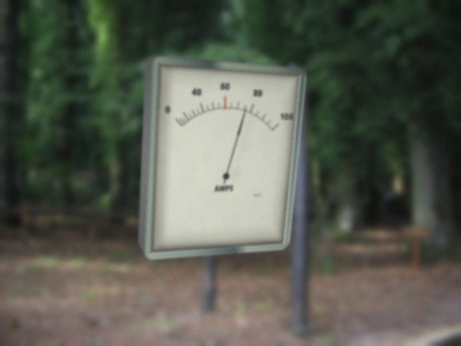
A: 75 A
